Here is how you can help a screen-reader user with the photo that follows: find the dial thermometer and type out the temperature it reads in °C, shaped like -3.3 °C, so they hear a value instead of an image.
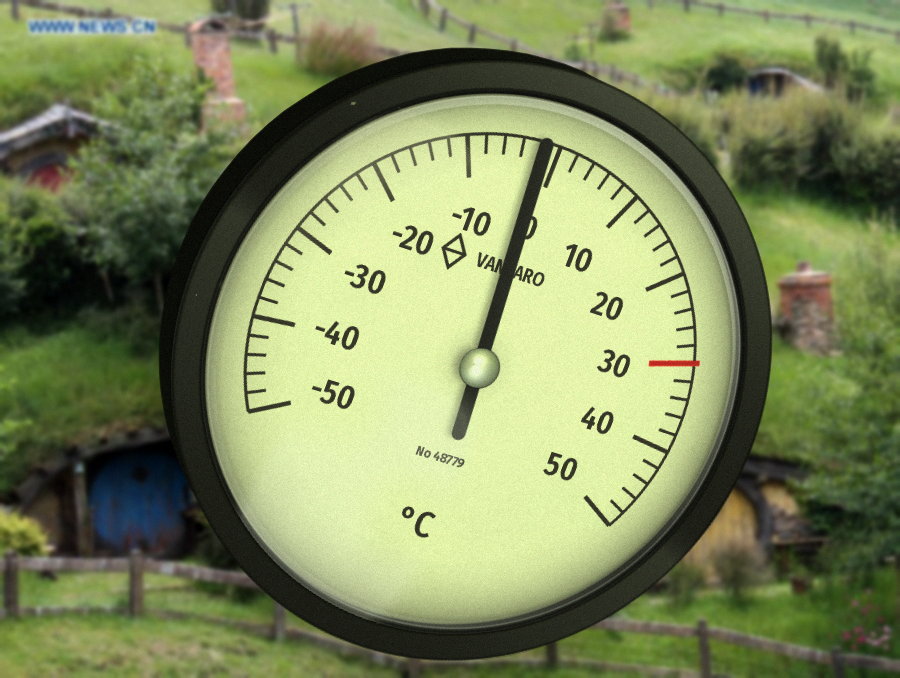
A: -2 °C
